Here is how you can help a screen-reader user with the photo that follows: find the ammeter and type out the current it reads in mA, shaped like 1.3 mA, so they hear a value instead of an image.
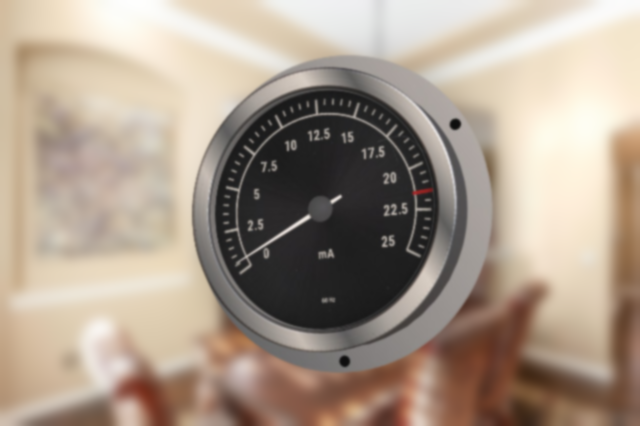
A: 0.5 mA
